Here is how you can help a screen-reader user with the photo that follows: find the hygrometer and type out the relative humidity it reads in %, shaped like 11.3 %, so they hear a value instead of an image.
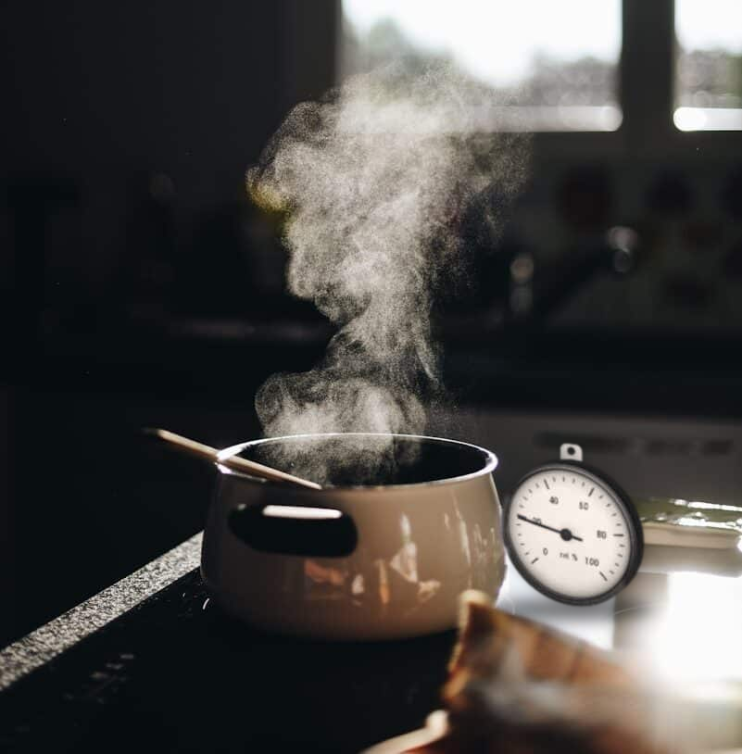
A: 20 %
